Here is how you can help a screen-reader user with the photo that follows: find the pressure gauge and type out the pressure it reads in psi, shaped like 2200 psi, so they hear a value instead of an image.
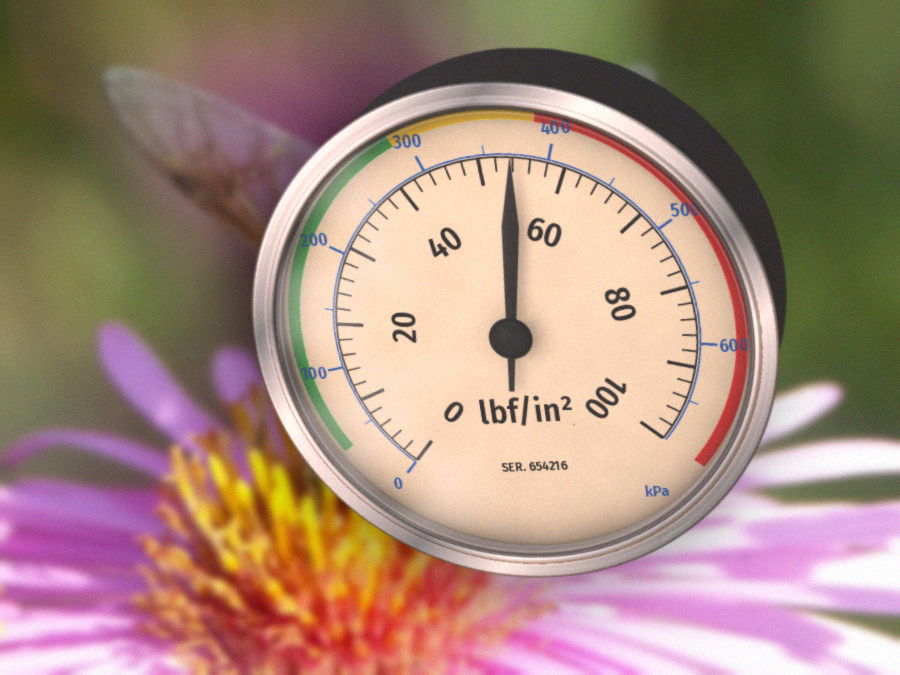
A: 54 psi
